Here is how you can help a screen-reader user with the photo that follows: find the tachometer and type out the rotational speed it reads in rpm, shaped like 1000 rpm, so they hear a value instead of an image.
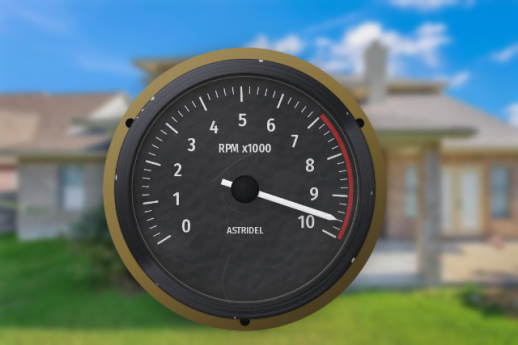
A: 9600 rpm
